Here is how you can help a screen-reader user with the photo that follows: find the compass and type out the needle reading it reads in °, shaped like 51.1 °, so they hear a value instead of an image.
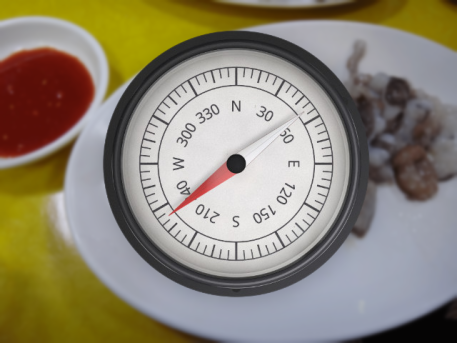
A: 232.5 °
